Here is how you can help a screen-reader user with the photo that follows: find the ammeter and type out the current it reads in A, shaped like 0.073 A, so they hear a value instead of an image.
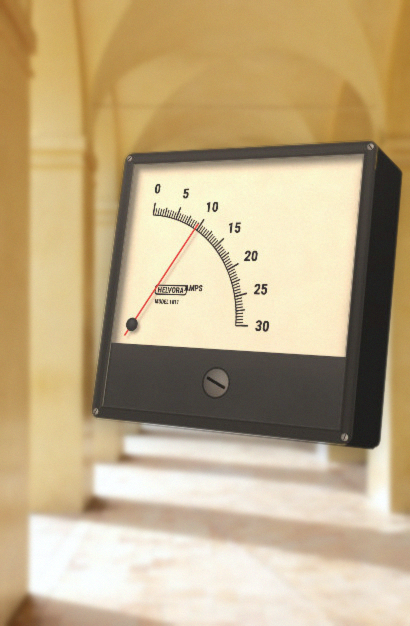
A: 10 A
